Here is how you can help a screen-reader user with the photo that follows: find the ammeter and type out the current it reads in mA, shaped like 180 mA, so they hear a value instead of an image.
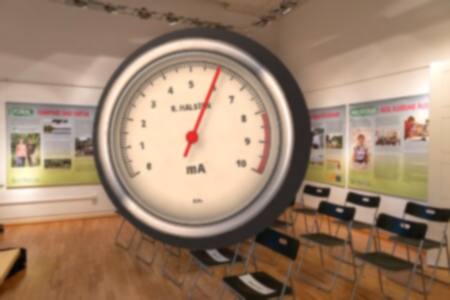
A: 6 mA
